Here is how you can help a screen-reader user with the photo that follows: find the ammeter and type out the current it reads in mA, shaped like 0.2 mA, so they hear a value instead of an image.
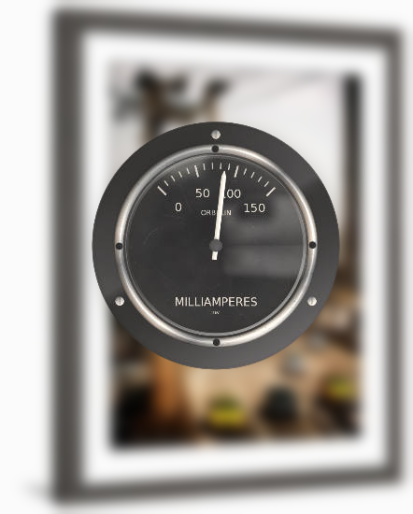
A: 85 mA
